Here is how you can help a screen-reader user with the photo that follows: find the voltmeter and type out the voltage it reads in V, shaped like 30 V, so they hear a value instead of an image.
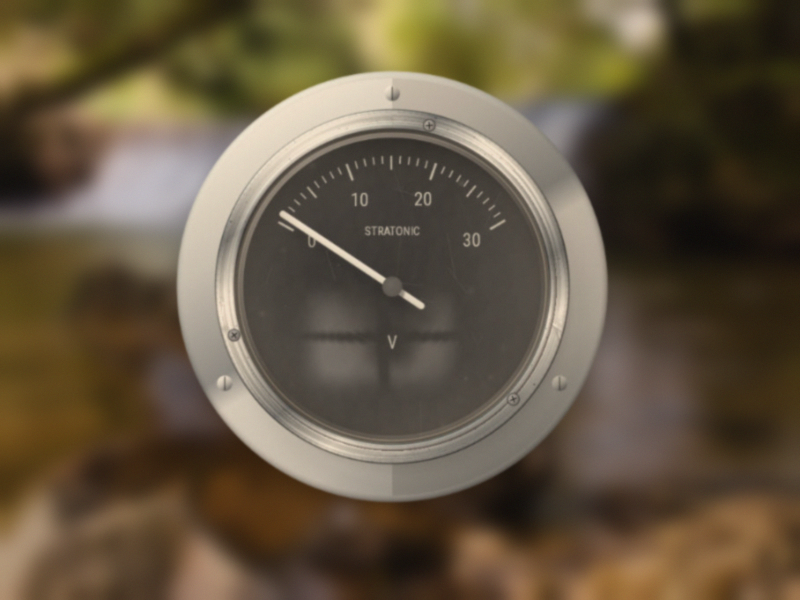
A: 1 V
